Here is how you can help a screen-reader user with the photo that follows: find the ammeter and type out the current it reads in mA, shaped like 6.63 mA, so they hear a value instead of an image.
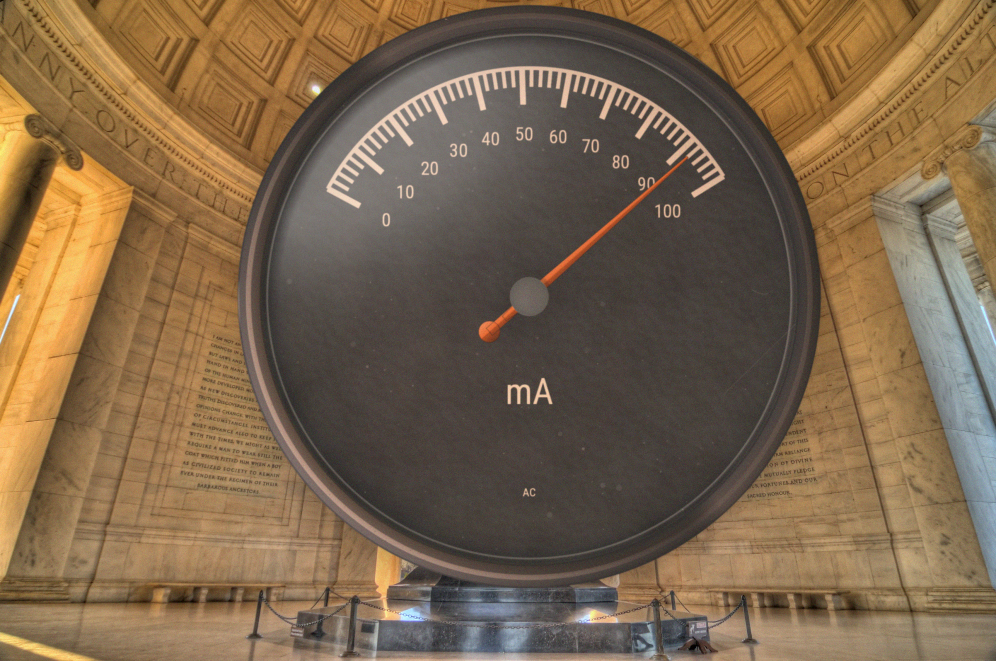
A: 92 mA
